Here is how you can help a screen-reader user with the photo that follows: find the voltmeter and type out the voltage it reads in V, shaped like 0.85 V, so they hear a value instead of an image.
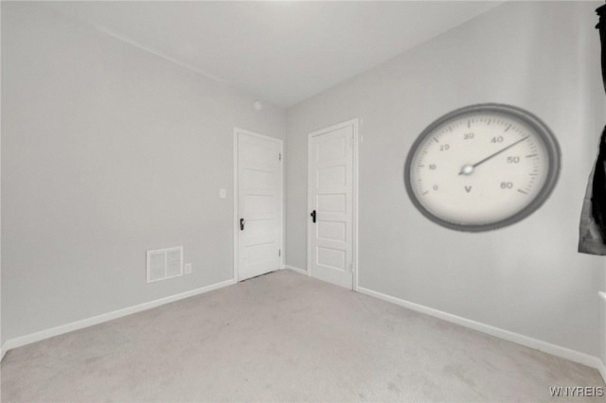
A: 45 V
